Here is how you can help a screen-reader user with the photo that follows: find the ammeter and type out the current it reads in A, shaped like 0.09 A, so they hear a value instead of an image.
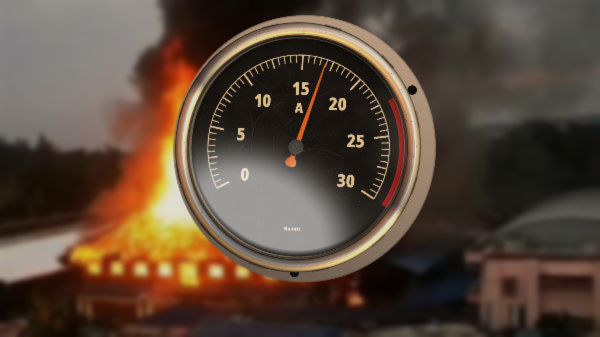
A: 17 A
